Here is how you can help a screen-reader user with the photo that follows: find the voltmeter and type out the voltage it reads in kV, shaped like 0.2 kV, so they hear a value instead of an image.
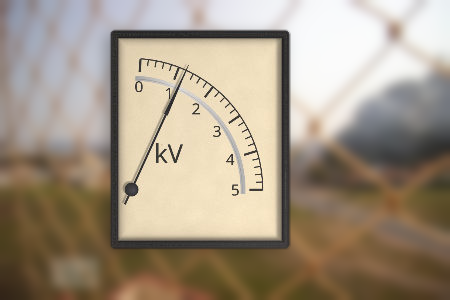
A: 1.2 kV
